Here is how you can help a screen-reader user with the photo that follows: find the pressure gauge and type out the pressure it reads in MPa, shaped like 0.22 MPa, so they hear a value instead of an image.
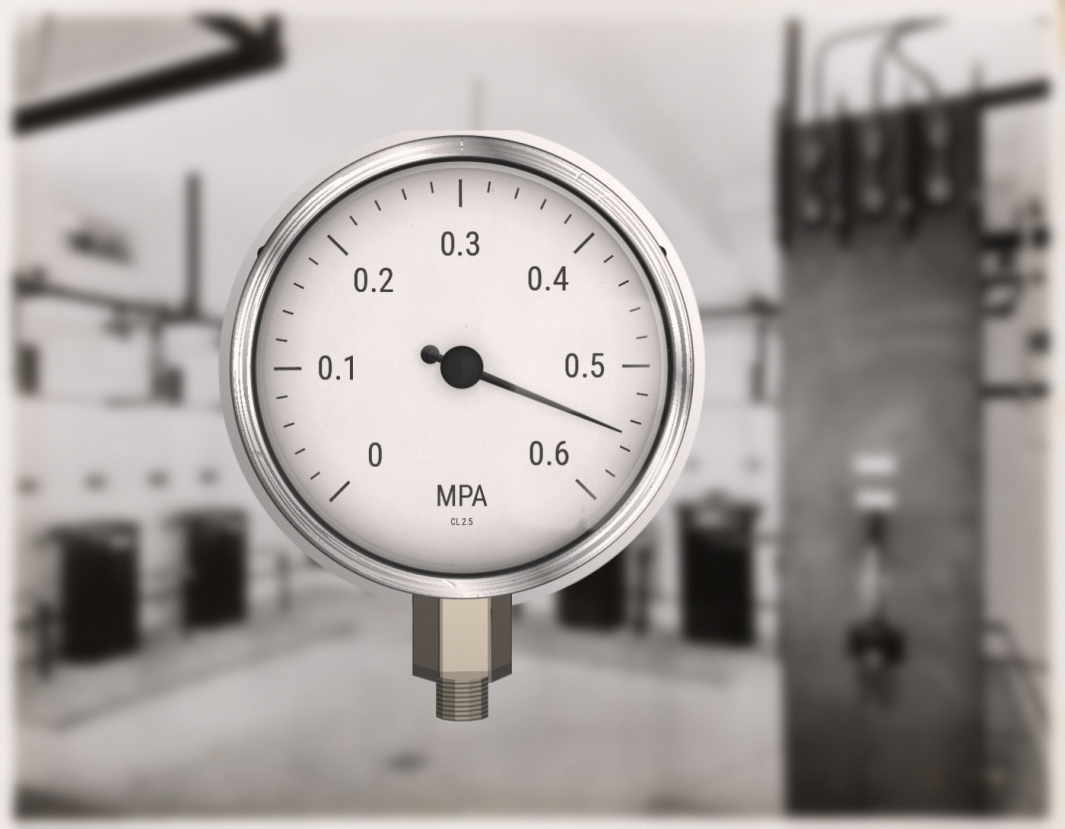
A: 0.55 MPa
